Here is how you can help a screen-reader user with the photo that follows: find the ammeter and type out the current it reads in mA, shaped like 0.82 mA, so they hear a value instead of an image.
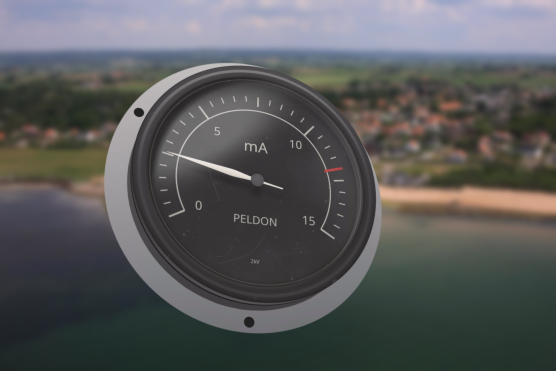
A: 2.5 mA
